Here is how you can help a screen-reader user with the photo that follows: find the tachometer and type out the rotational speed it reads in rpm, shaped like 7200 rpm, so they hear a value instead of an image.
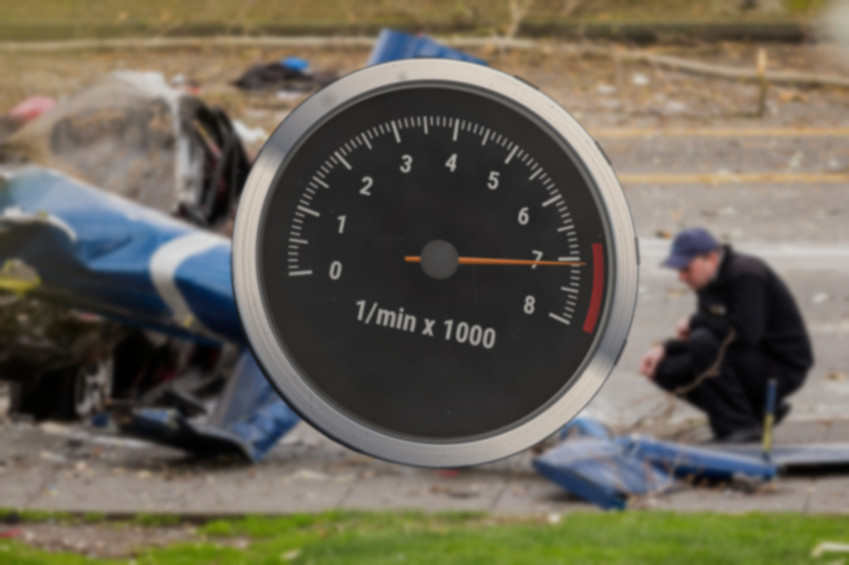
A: 7100 rpm
